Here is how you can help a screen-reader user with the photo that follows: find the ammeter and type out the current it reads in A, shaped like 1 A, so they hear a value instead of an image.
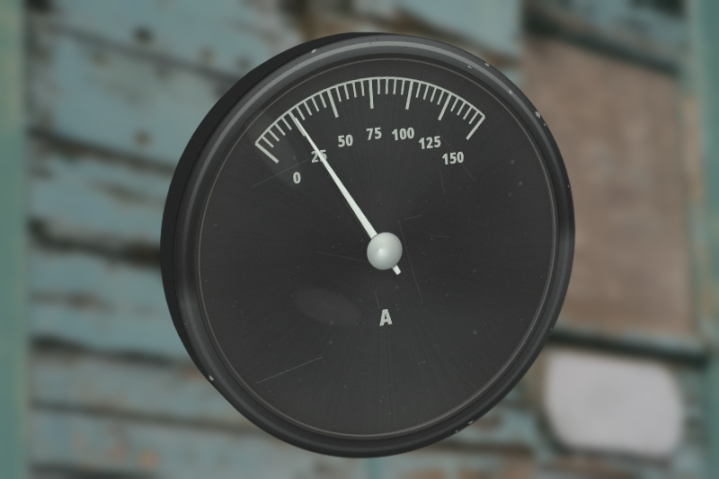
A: 25 A
